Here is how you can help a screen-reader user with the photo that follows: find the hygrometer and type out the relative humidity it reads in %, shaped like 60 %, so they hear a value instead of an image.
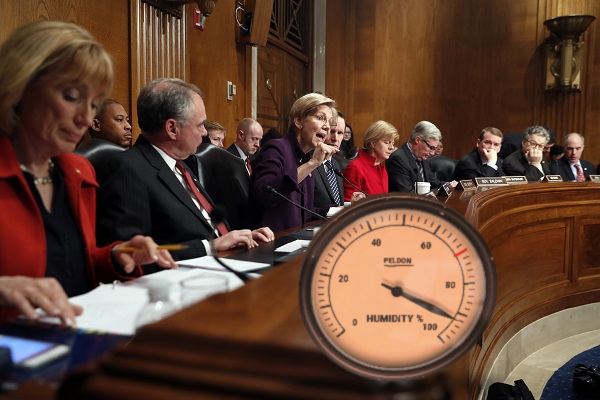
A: 92 %
